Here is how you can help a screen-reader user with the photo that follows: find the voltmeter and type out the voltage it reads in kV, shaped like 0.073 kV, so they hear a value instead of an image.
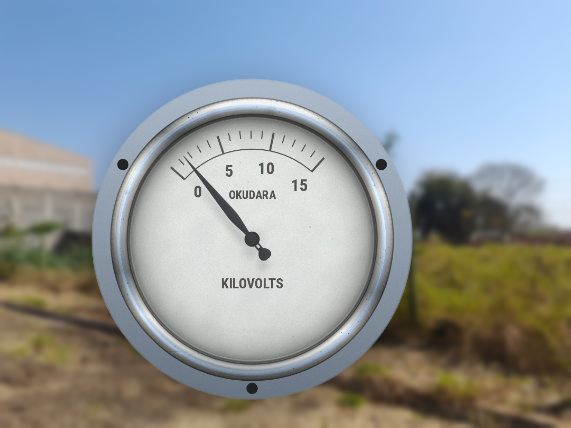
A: 1.5 kV
